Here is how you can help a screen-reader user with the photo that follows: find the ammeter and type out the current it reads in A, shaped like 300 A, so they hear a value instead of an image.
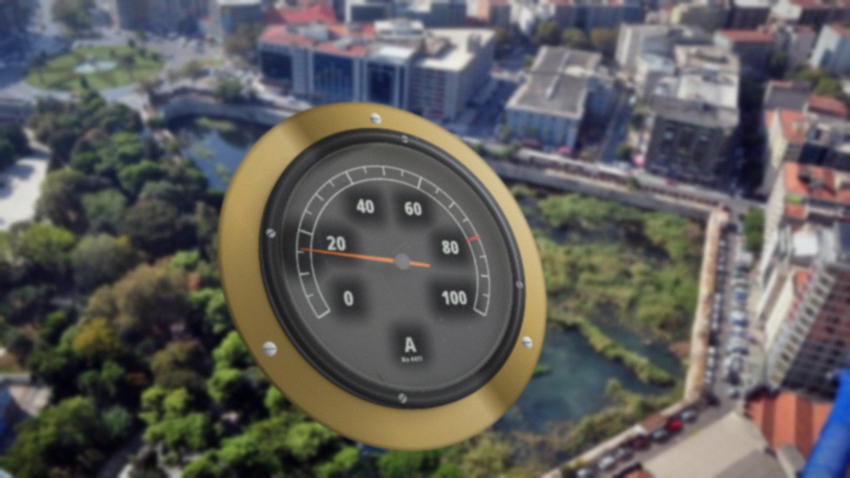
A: 15 A
